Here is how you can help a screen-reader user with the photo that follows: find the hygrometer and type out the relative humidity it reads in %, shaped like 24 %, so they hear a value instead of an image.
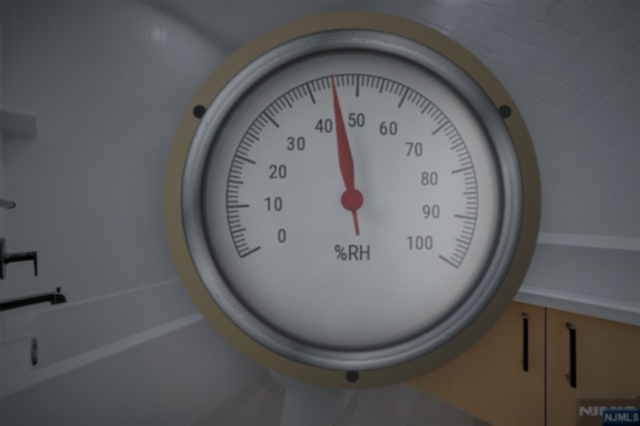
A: 45 %
